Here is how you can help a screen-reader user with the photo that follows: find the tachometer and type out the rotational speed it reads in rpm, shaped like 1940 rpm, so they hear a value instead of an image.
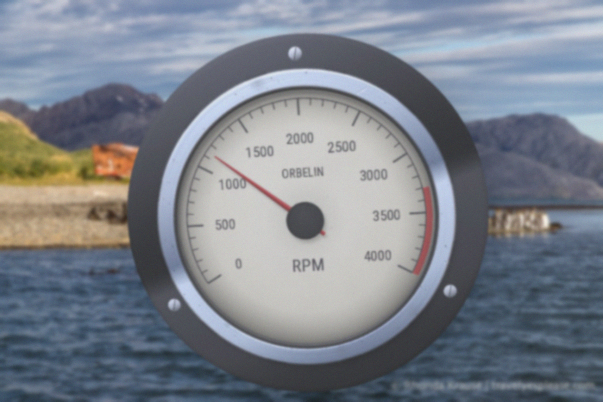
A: 1150 rpm
